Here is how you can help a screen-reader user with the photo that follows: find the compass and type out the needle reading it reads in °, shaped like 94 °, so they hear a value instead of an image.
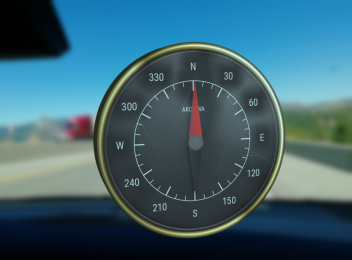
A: 0 °
